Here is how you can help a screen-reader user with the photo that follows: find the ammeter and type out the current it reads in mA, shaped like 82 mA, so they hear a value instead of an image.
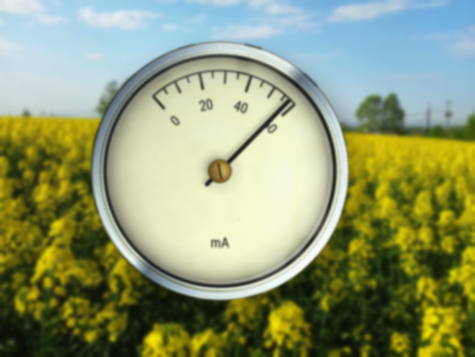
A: 57.5 mA
